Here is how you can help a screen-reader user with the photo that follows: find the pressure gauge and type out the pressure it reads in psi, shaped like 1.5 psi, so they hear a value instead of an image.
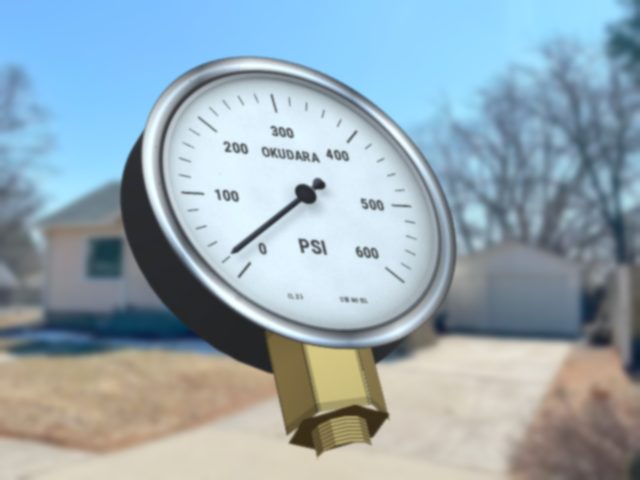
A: 20 psi
